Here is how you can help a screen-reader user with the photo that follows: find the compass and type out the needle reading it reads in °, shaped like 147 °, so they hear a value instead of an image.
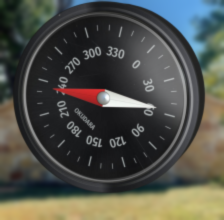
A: 235 °
